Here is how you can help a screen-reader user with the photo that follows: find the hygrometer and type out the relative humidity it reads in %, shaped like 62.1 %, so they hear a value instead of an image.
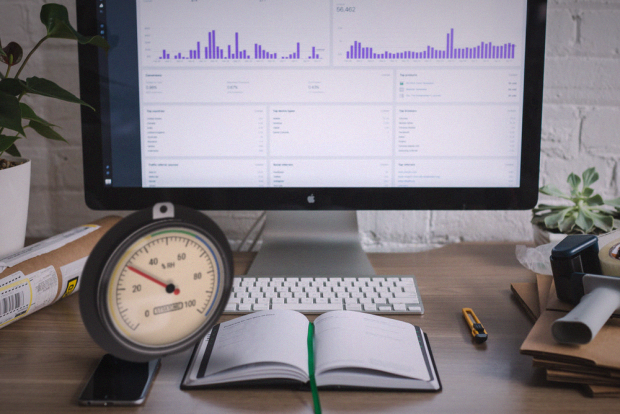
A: 30 %
